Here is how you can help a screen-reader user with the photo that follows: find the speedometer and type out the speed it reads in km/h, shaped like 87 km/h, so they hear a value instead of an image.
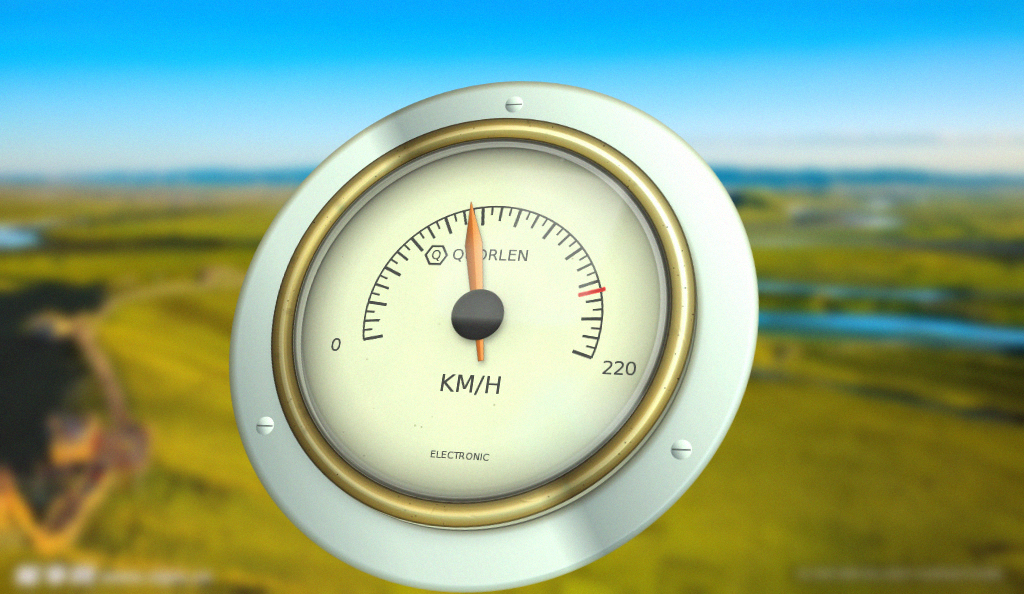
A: 95 km/h
